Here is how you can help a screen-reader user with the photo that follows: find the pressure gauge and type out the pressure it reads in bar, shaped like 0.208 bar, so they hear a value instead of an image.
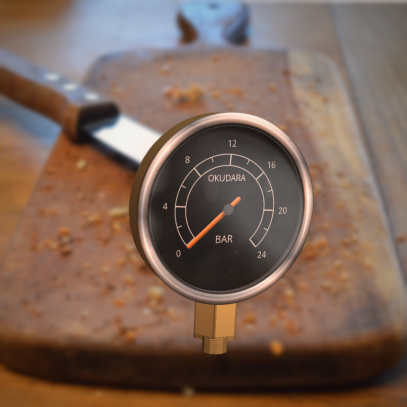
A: 0 bar
